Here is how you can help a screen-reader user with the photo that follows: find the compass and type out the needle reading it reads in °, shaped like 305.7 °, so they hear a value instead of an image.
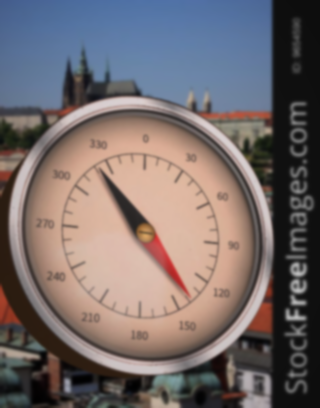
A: 140 °
